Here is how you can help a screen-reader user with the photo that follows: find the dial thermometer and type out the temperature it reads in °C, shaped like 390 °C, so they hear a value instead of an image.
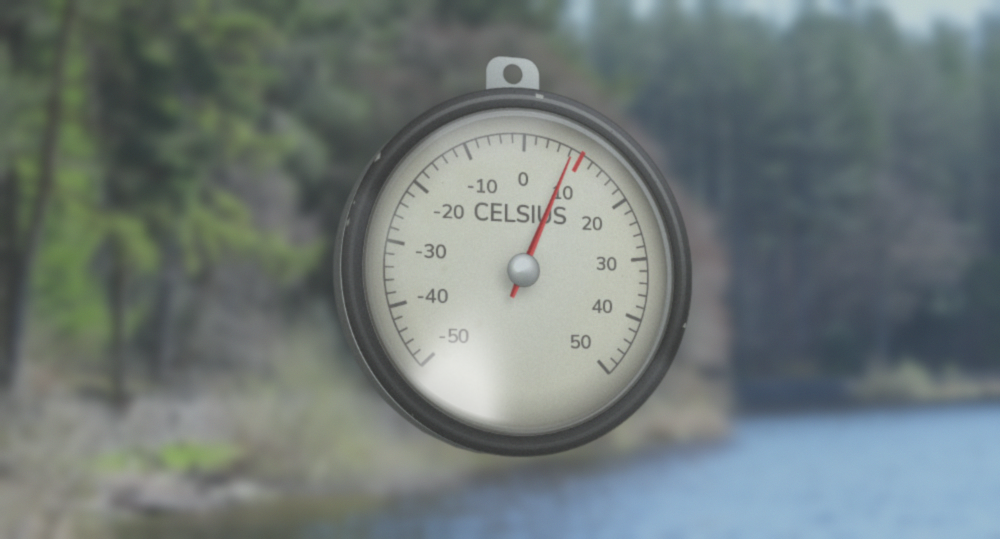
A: 8 °C
